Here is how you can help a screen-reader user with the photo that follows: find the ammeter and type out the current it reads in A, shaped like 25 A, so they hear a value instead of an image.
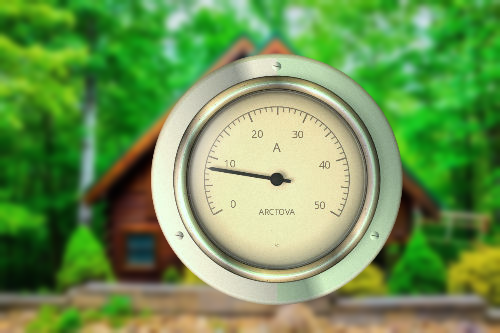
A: 8 A
